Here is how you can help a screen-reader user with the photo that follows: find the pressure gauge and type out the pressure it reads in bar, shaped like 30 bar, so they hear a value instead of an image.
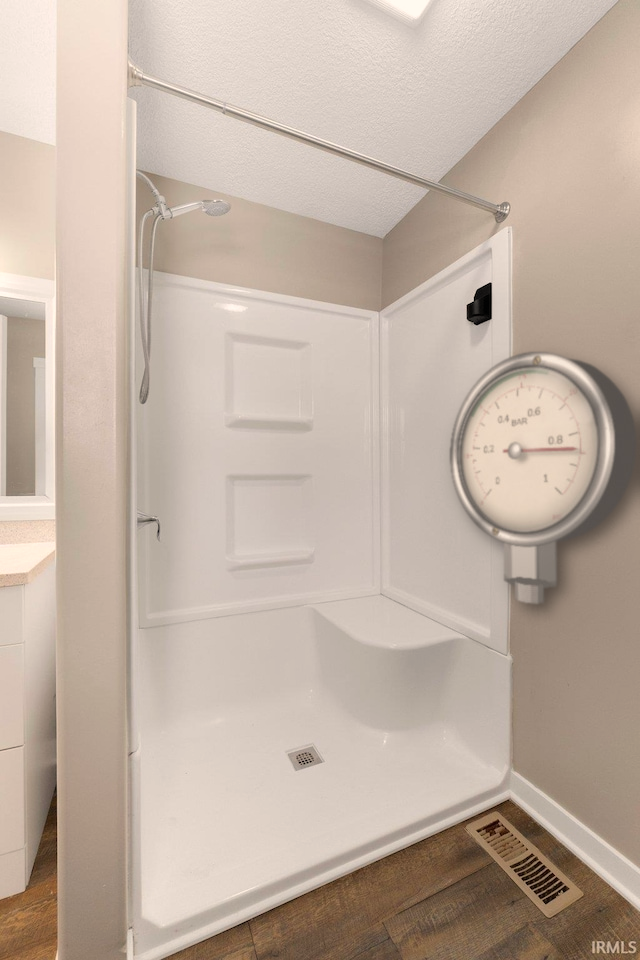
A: 0.85 bar
